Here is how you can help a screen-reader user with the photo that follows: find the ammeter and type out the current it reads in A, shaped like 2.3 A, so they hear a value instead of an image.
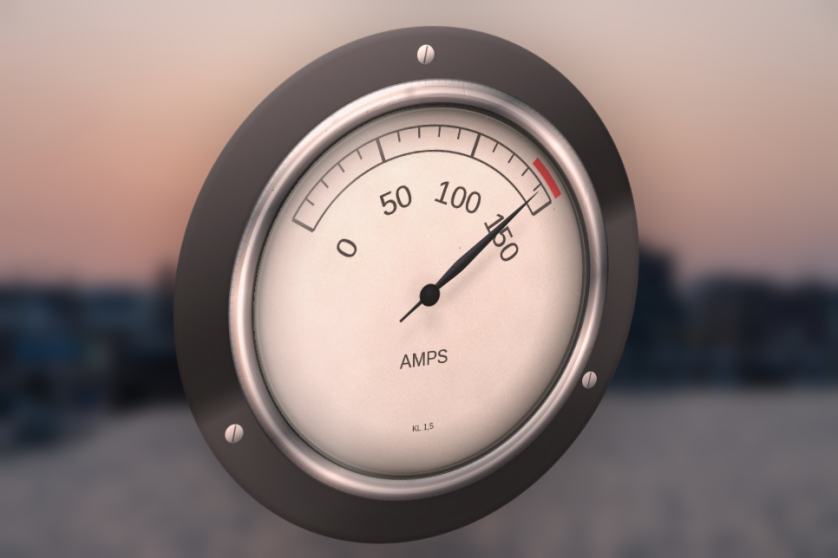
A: 140 A
